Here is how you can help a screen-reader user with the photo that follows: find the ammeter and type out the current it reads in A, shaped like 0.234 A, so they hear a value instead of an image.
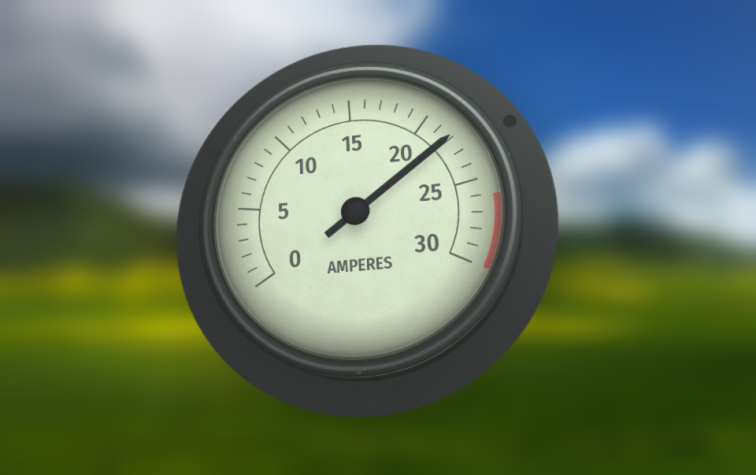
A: 22 A
